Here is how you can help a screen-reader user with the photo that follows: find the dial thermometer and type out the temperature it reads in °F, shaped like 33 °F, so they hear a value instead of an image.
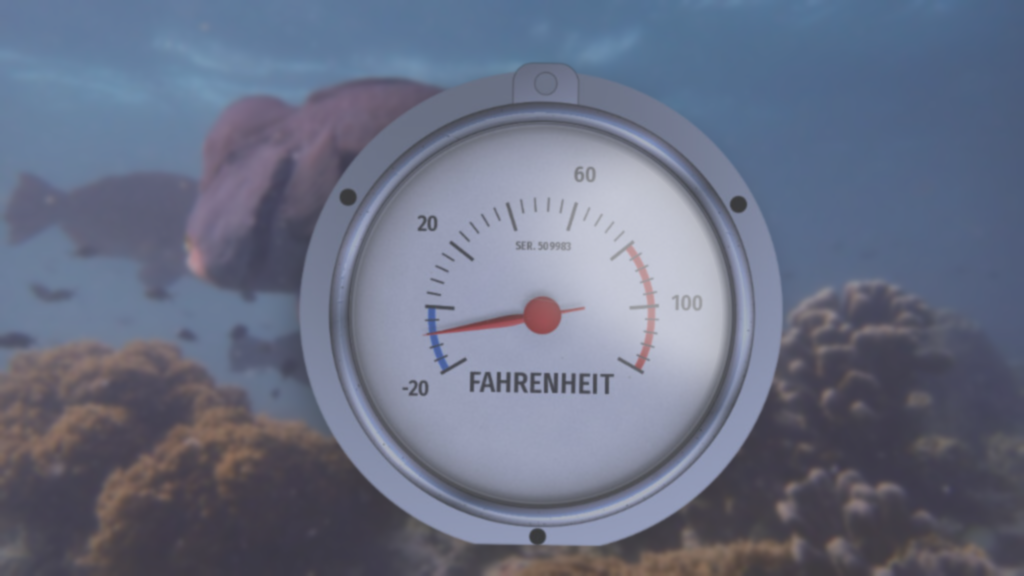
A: -8 °F
